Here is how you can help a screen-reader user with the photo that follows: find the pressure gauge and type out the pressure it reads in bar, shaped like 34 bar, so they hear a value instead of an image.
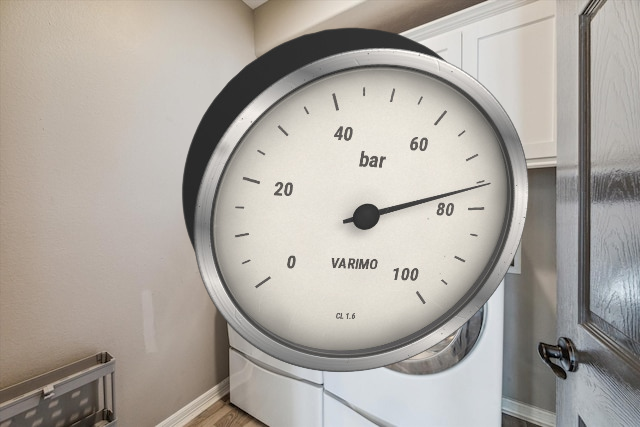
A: 75 bar
